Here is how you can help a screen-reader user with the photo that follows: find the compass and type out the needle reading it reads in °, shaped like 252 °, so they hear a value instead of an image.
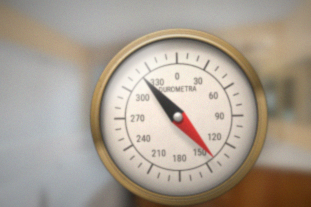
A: 140 °
